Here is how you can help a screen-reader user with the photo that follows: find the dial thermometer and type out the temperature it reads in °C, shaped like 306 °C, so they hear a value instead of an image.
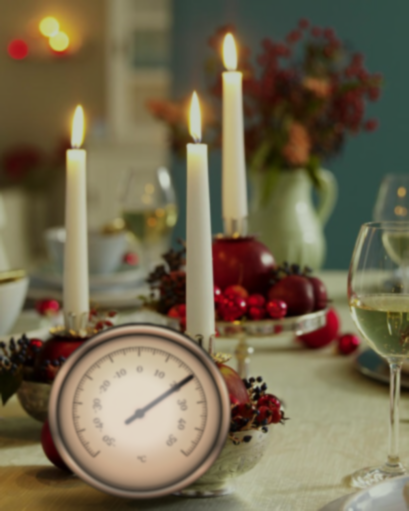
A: 20 °C
